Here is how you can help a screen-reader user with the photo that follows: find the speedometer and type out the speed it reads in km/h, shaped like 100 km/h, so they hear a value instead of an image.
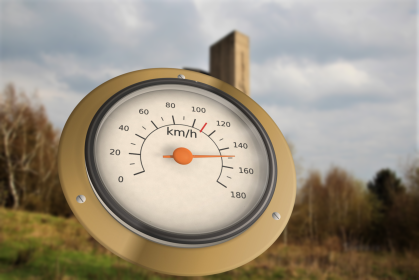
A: 150 km/h
